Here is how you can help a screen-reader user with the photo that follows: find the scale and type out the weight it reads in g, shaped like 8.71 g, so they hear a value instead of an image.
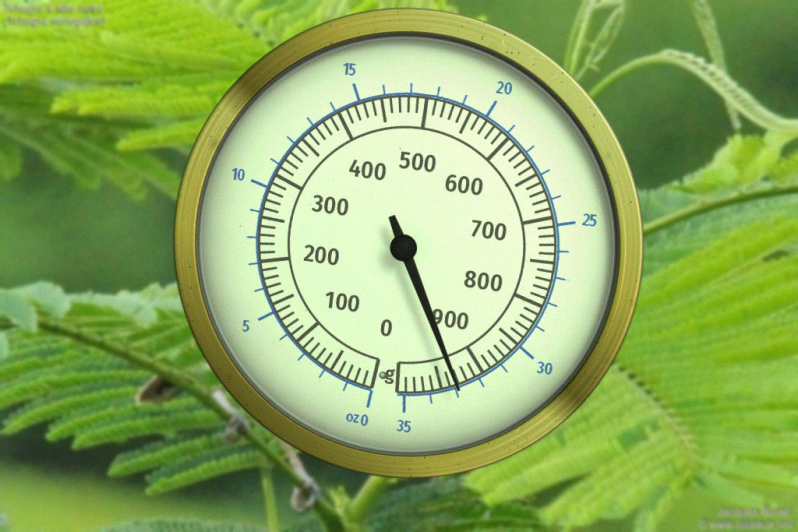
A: 930 g
